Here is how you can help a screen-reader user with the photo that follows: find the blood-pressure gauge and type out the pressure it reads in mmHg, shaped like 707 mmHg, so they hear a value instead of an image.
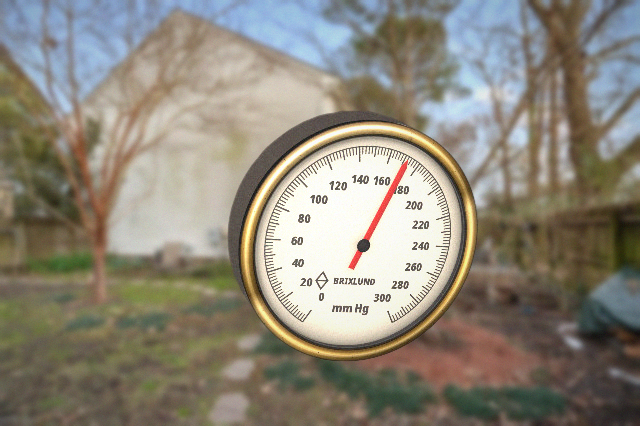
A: 170 mmHg
